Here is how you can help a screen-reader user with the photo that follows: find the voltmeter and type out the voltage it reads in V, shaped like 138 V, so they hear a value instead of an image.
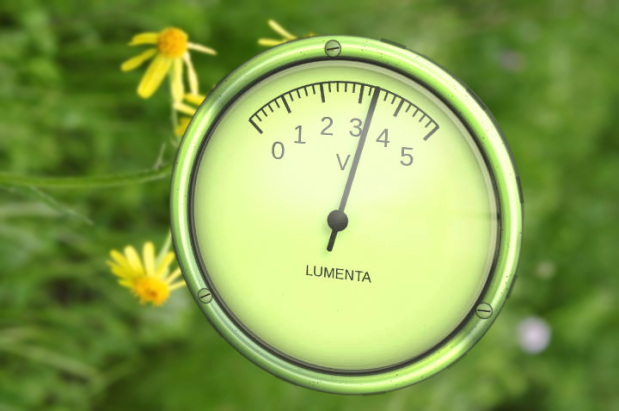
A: 3.4 V
